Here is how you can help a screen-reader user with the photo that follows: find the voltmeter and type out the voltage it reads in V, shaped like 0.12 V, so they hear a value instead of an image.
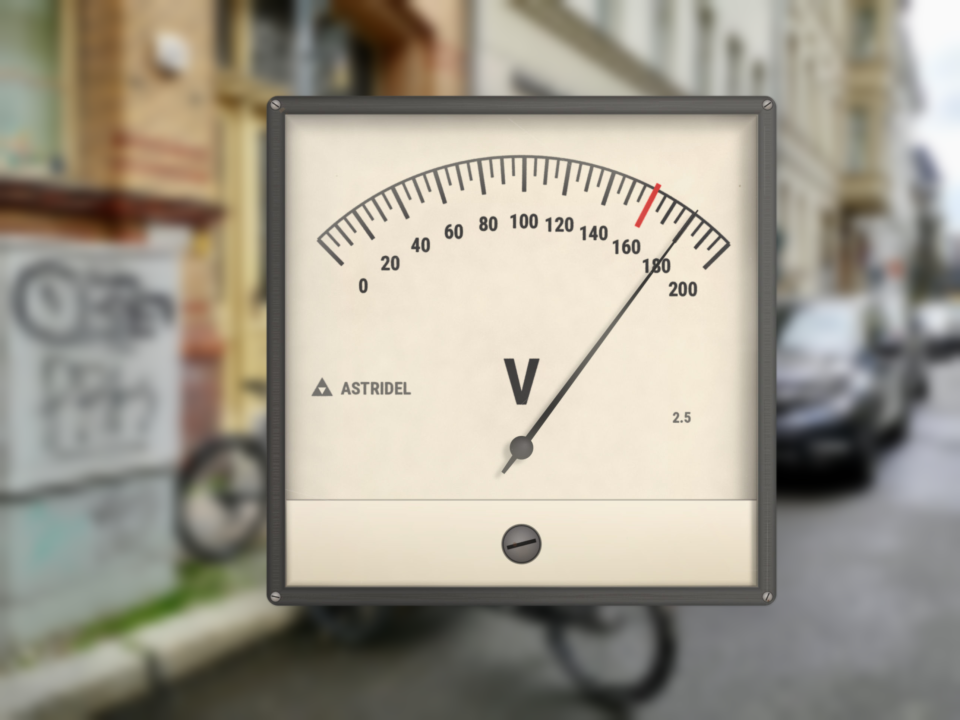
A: 180 V
